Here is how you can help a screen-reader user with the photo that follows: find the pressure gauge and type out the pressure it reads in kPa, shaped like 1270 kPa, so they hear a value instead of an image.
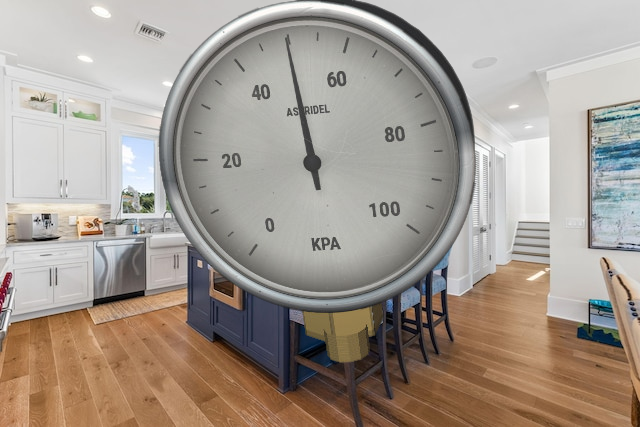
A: 50 kPa
